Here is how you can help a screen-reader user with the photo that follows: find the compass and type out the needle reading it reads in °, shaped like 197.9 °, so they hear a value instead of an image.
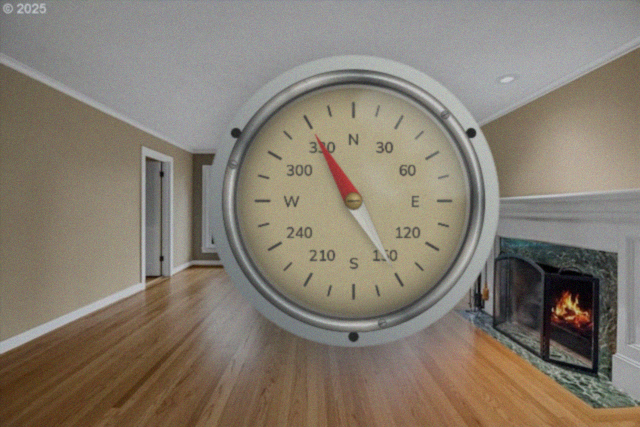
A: 330 °
